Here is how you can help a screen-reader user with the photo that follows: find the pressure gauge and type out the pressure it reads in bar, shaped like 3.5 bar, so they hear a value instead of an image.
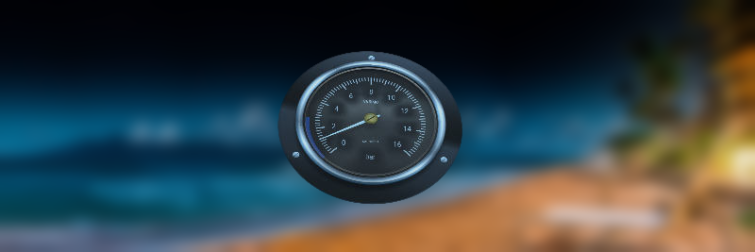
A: 1 bar
